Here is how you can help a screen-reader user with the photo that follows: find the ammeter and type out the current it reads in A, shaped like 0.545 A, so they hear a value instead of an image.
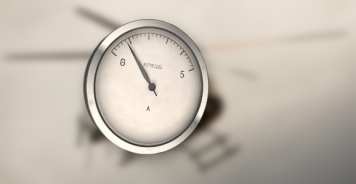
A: 0.8 A
